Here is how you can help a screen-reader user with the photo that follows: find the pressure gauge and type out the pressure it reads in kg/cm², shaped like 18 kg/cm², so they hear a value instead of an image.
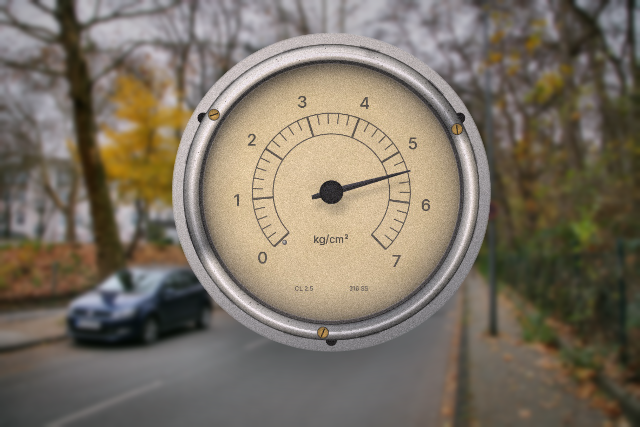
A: 5.4 kg/cm²
